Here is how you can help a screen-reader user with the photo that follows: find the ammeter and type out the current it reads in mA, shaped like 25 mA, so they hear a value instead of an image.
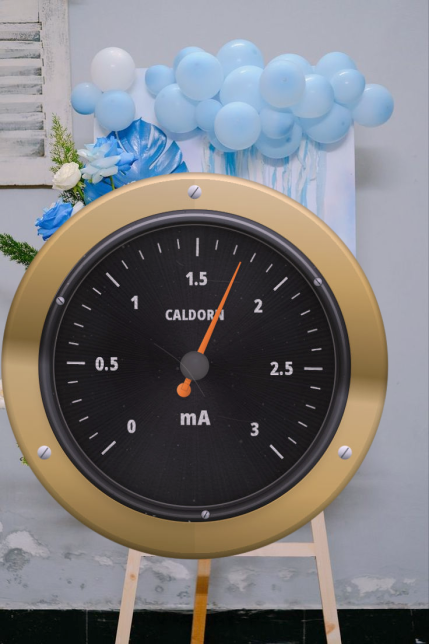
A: 1.75 mA
